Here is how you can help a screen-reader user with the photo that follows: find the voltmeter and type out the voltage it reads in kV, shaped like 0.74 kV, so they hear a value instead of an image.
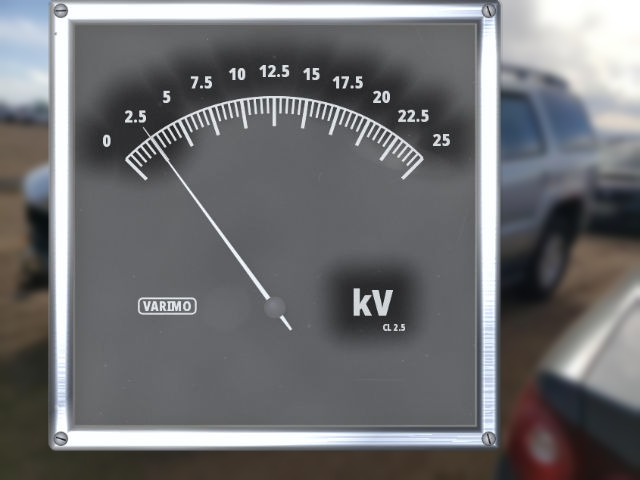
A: 2.5 kV
